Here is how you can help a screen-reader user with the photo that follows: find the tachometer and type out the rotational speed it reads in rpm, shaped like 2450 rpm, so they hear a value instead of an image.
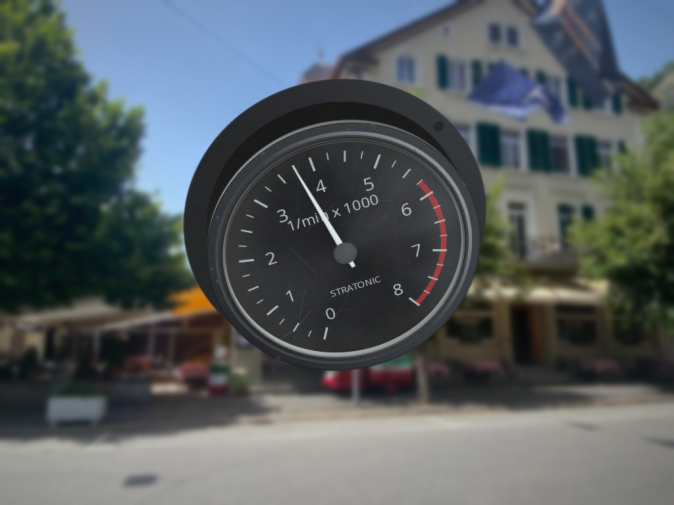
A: 3750 rpm
